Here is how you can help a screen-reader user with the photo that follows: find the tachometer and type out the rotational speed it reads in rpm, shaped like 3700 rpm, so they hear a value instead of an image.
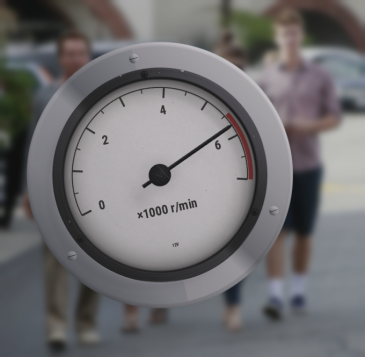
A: 5750 rpm
